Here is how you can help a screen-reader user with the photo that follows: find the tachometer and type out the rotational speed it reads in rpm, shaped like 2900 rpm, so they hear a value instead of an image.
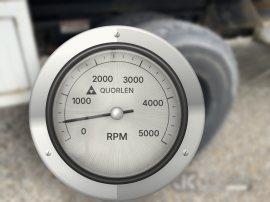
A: 400 rpm
